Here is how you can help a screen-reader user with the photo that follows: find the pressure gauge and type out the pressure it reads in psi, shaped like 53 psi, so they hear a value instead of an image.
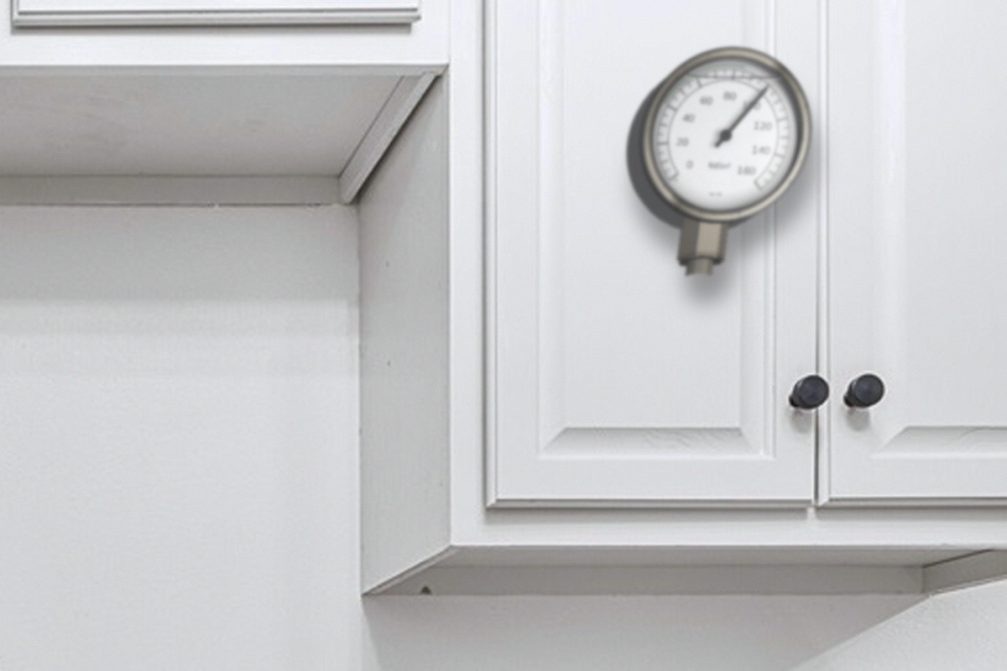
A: 100 psi
